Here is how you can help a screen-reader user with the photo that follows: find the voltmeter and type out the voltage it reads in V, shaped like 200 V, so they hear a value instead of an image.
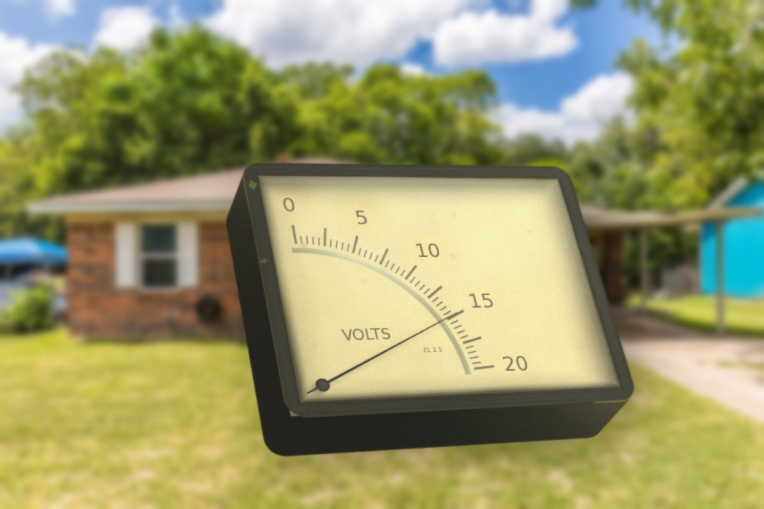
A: 15 V
